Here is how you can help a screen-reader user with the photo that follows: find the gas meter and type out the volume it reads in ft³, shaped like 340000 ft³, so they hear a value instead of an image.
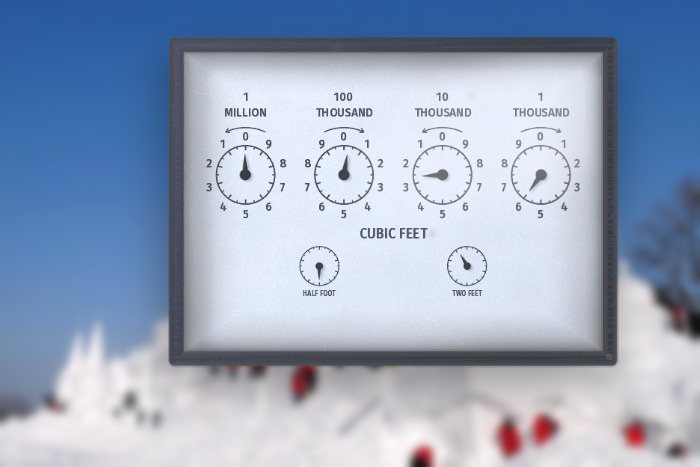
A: 2600 ft³
